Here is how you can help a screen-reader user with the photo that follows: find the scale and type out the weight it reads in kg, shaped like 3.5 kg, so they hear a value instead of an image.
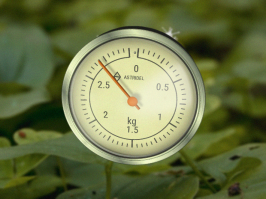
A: 2.7 kg
